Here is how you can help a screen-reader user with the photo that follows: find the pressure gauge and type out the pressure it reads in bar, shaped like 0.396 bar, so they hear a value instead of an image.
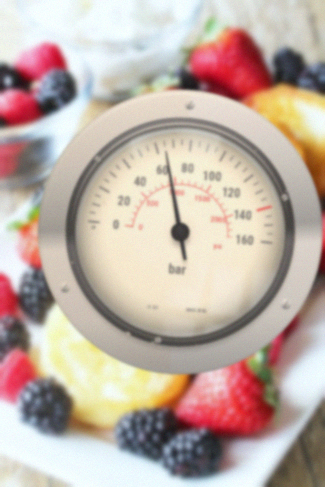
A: 65 bar
